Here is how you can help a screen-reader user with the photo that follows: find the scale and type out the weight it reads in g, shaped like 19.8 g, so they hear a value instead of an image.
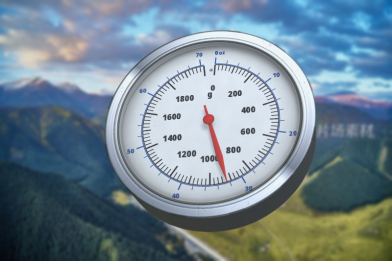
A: 920 g
